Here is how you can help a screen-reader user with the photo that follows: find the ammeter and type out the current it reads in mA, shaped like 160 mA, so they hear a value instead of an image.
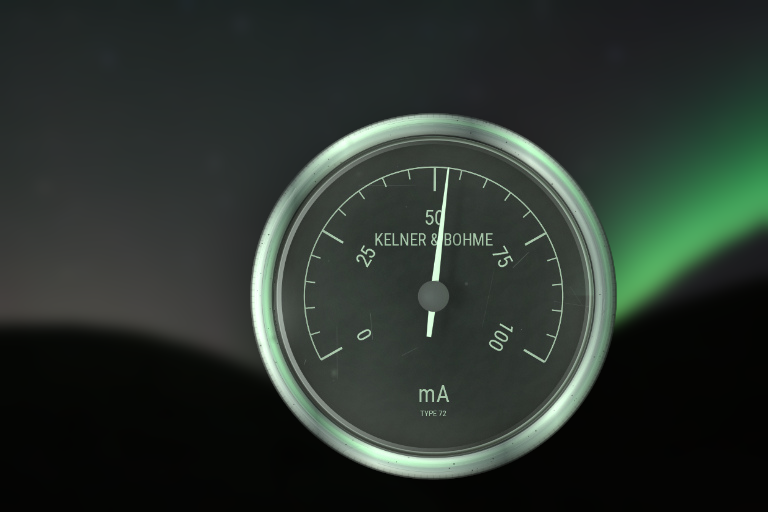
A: 52.5 mA
